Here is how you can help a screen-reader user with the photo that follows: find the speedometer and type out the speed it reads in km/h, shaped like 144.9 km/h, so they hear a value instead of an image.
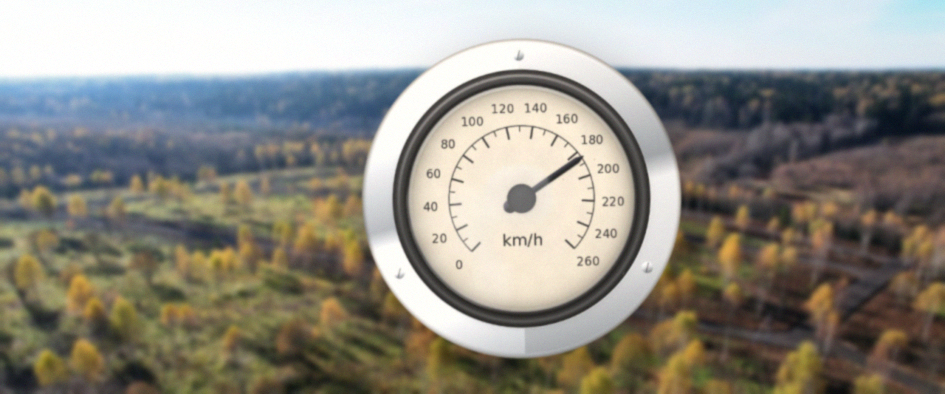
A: 185 km/h
